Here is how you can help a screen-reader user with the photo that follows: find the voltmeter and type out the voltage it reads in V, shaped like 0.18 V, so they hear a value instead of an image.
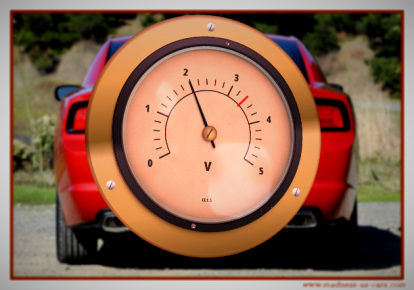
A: 2 V
